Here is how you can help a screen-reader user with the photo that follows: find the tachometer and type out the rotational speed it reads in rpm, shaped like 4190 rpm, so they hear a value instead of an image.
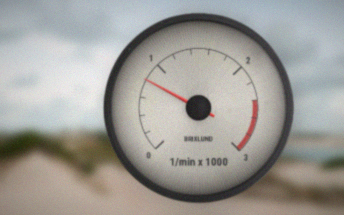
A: 800 rpm
